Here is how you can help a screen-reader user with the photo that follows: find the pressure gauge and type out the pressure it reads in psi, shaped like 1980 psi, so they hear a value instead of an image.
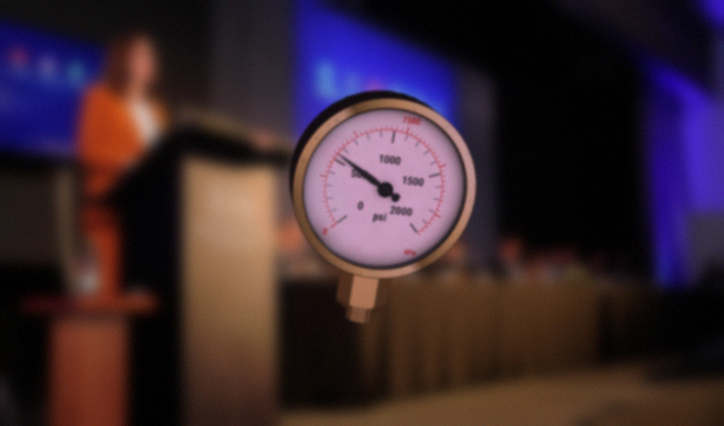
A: 550 psi
